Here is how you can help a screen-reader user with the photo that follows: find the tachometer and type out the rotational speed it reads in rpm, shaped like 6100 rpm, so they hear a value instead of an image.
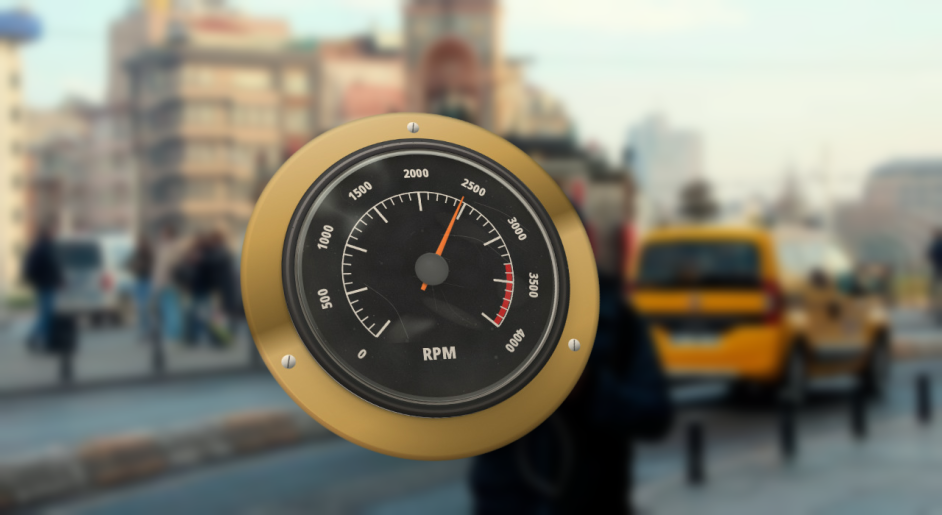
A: 2450 rpm
